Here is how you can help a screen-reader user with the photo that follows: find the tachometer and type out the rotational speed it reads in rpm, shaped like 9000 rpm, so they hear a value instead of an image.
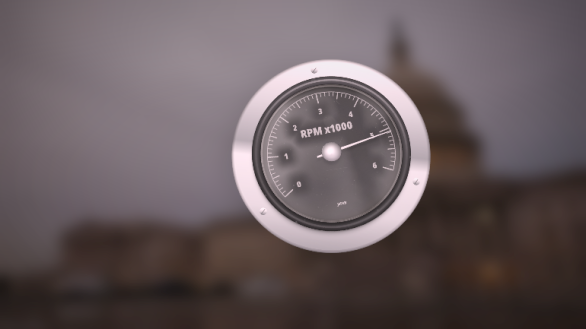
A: 5100 rpm
